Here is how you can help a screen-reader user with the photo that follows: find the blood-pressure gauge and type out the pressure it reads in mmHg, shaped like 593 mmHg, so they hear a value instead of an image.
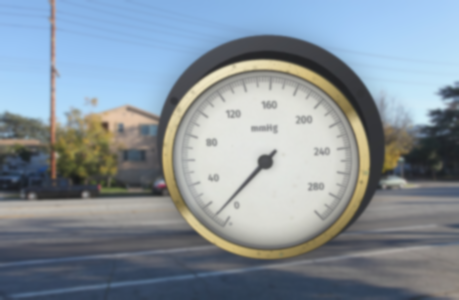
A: 10 mmHg
